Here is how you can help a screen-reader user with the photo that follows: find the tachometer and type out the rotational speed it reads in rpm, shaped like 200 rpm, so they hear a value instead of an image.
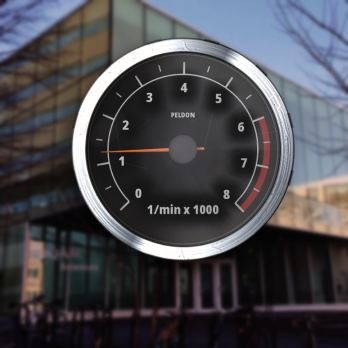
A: 1250 rpm
